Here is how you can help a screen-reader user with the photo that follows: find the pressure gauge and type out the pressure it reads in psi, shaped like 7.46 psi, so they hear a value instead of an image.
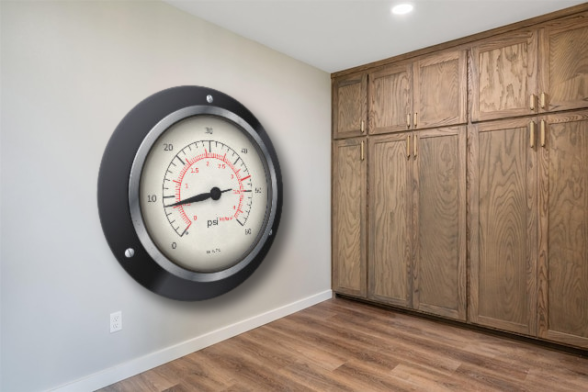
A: 8 psi
